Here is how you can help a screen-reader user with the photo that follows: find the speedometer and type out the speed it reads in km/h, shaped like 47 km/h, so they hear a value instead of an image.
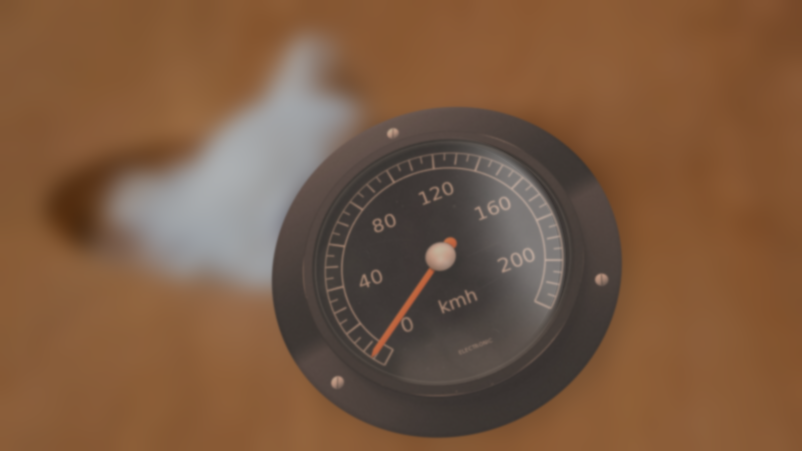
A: 5 km/h
